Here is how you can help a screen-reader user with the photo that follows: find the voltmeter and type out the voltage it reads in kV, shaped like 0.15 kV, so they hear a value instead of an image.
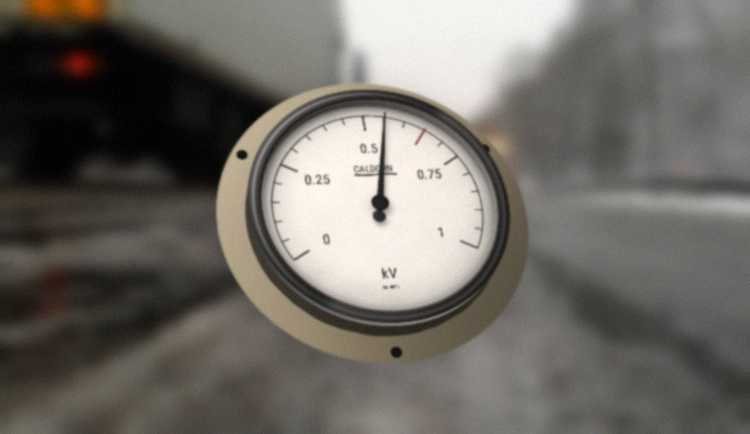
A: 0.55 kV
